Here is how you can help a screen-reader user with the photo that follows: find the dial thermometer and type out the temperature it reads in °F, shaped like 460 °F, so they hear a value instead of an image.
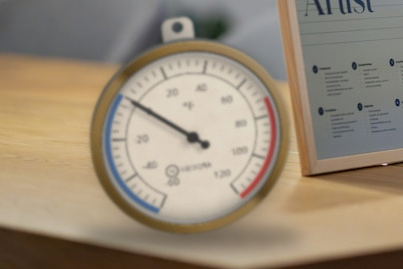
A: 0 °F
